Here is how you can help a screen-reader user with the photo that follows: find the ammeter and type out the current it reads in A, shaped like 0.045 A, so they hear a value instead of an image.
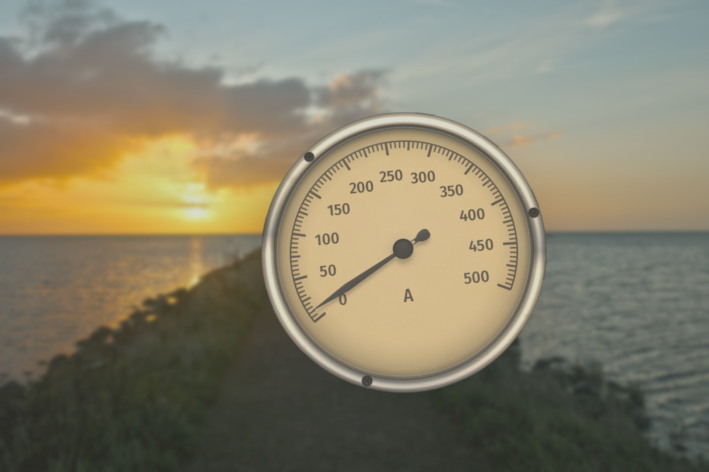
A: 10 A
